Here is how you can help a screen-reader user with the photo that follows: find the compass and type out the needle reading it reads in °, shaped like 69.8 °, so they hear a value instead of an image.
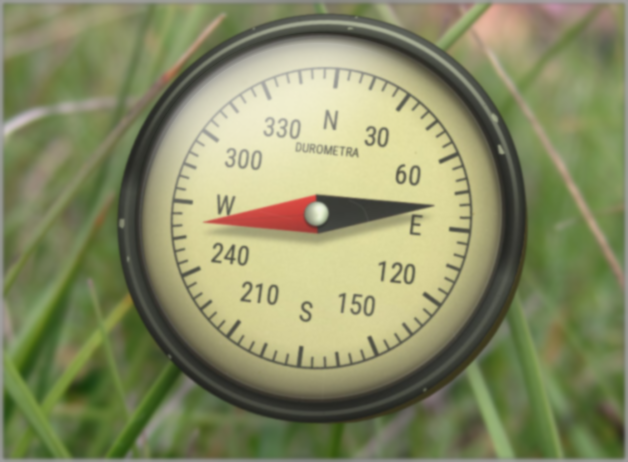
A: 260 °
